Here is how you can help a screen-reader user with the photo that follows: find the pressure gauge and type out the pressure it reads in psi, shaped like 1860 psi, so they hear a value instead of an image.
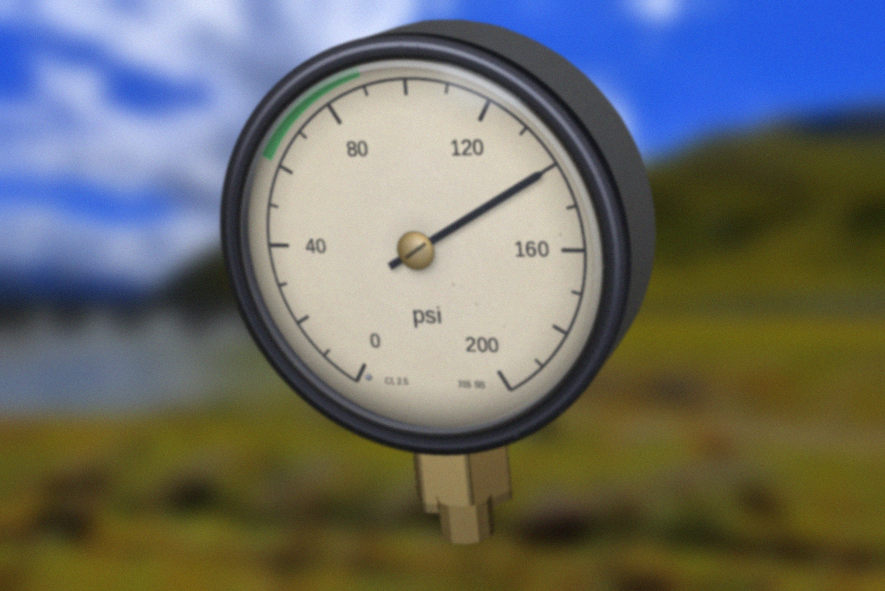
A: 140 psi
